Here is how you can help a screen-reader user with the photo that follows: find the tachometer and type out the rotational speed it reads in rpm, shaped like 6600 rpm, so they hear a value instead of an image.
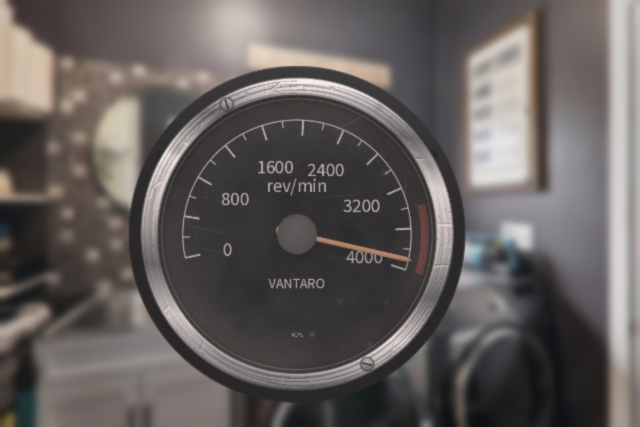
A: 3900 rpm
